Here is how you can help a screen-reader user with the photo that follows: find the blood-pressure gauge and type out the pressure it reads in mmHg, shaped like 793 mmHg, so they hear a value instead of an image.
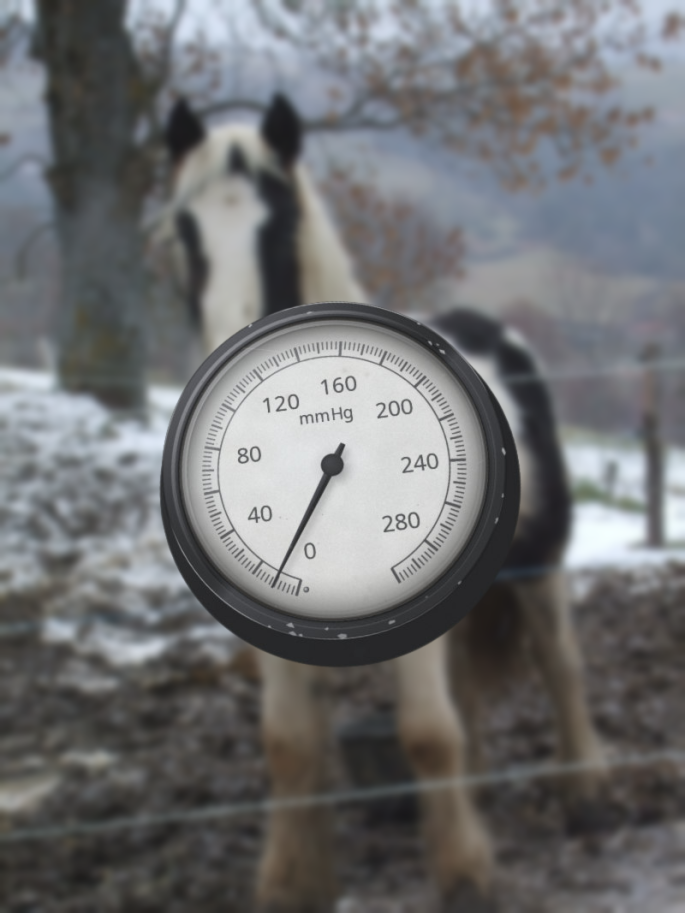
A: 10 mmHg
